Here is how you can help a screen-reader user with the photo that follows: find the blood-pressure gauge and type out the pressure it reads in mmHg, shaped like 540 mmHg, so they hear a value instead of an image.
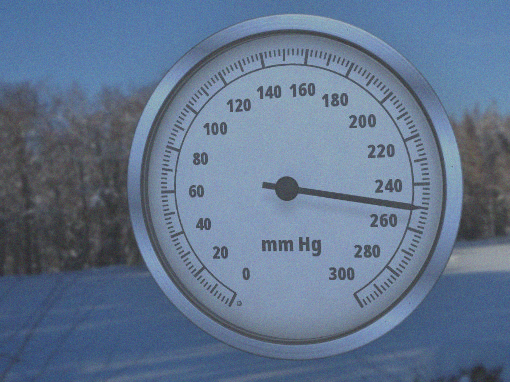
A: 250 mmHg
